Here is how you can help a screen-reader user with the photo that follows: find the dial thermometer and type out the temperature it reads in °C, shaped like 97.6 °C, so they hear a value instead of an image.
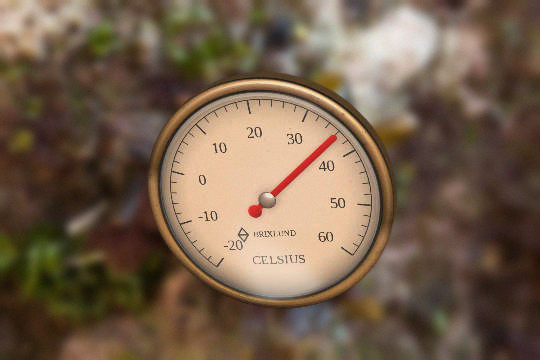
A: 36 °C
